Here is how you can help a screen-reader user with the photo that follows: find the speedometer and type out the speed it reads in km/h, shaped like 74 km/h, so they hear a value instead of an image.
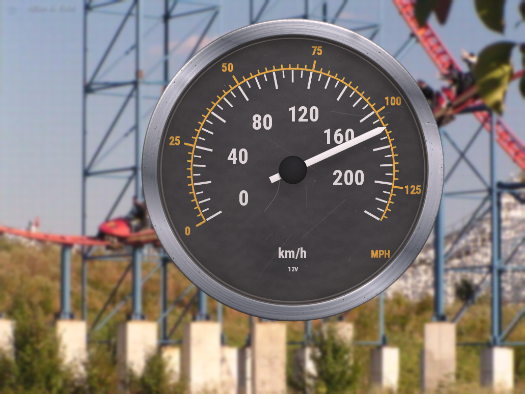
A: 170 km/h
